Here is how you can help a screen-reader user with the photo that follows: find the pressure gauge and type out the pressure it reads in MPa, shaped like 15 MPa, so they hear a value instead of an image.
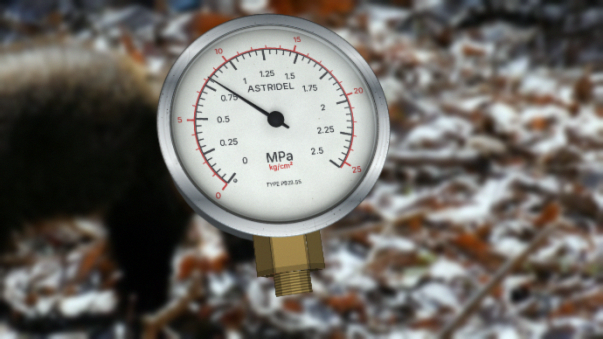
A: 0.8 MPa
